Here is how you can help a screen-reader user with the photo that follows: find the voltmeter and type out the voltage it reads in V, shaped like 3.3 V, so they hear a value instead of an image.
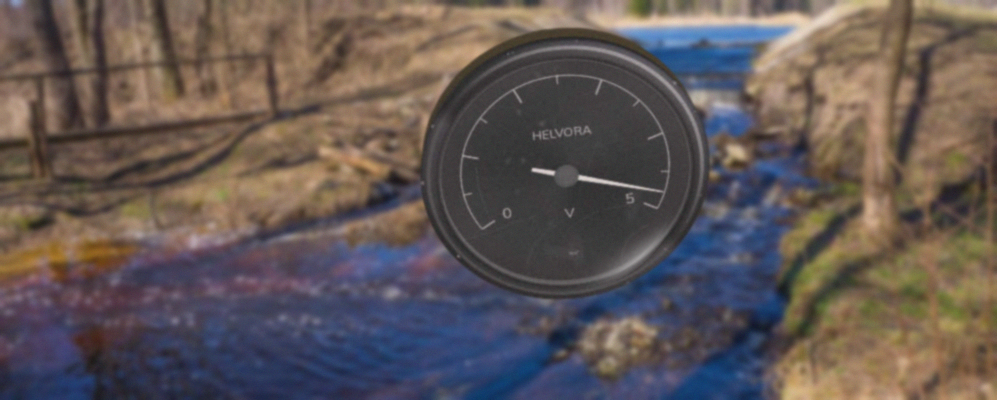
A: 4.75 V
